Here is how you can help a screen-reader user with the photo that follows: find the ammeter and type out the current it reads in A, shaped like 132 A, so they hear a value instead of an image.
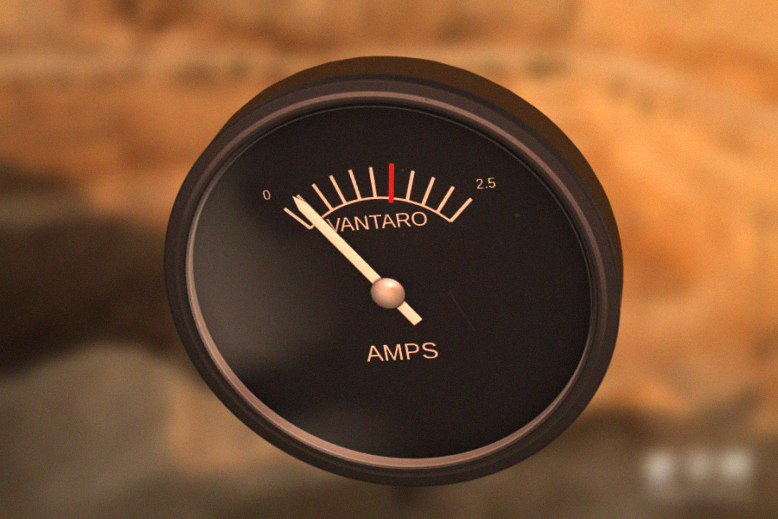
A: 0.25 A
